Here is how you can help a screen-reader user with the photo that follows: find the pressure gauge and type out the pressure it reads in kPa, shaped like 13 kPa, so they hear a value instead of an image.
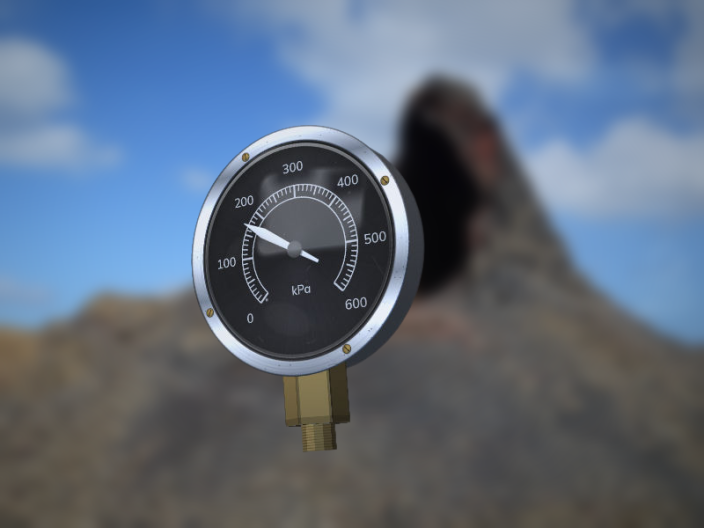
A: 170 kPa
